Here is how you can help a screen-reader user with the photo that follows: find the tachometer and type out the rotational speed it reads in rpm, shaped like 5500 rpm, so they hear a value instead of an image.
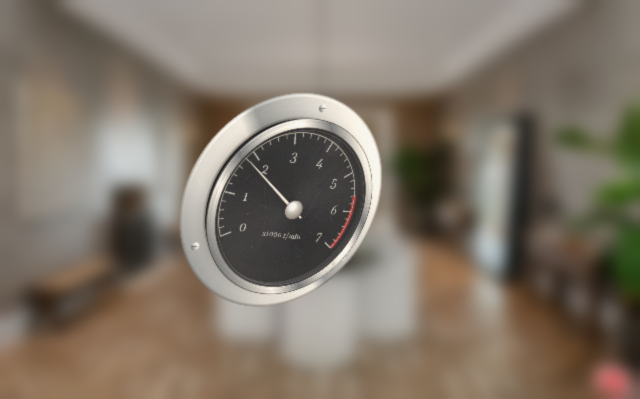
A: 1800 rpm
